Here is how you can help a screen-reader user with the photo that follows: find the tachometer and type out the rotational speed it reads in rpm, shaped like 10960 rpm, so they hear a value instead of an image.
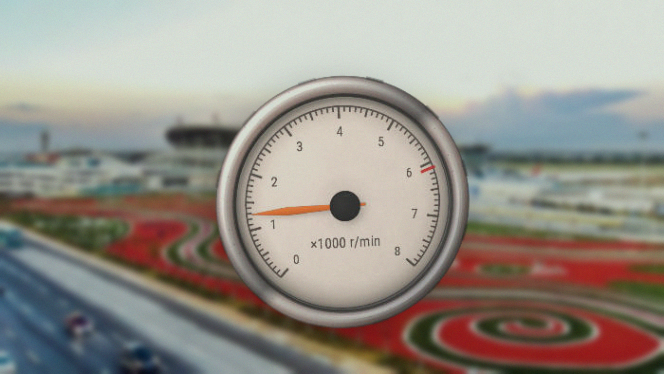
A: 1300 rpm
